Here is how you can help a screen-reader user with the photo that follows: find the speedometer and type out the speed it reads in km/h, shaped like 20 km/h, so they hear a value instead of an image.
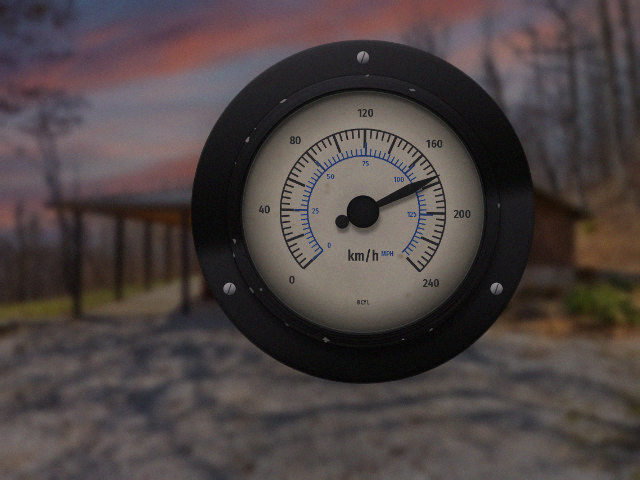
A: 176 km/h
